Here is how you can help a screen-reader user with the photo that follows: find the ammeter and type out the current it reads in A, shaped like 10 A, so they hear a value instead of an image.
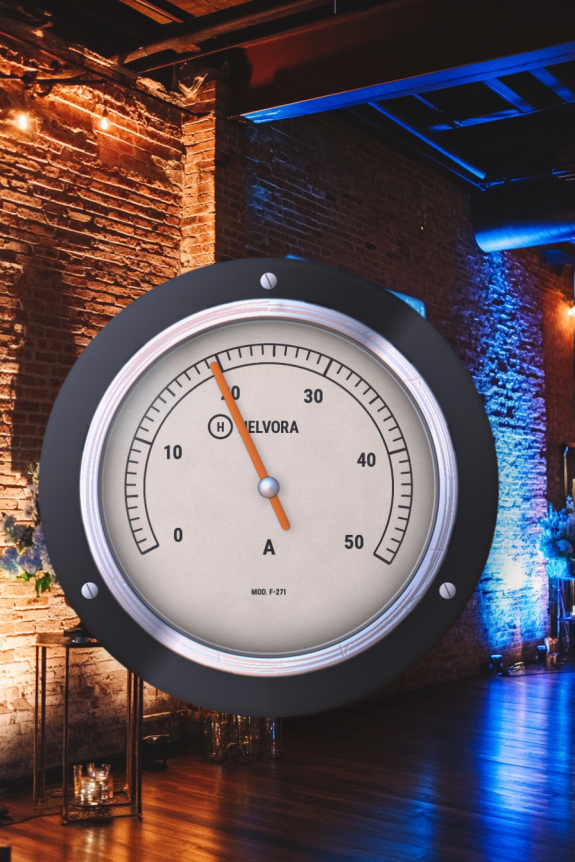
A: 19.5 A
